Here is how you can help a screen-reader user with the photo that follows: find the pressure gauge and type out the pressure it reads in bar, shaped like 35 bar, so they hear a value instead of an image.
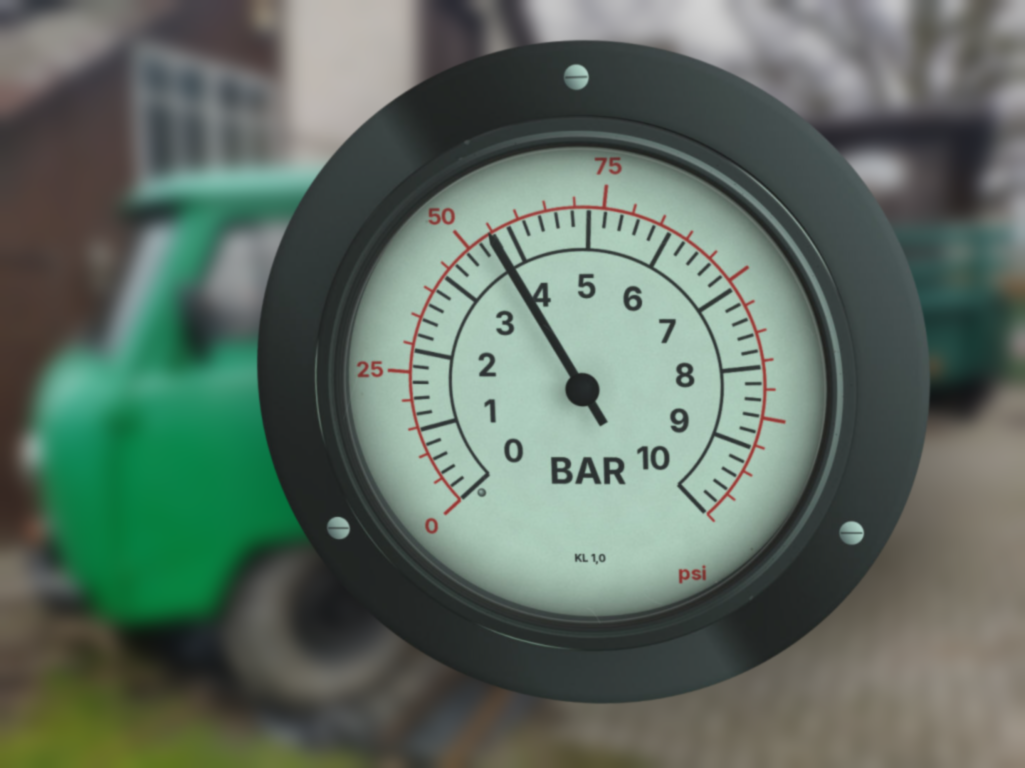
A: 3.8 bar
